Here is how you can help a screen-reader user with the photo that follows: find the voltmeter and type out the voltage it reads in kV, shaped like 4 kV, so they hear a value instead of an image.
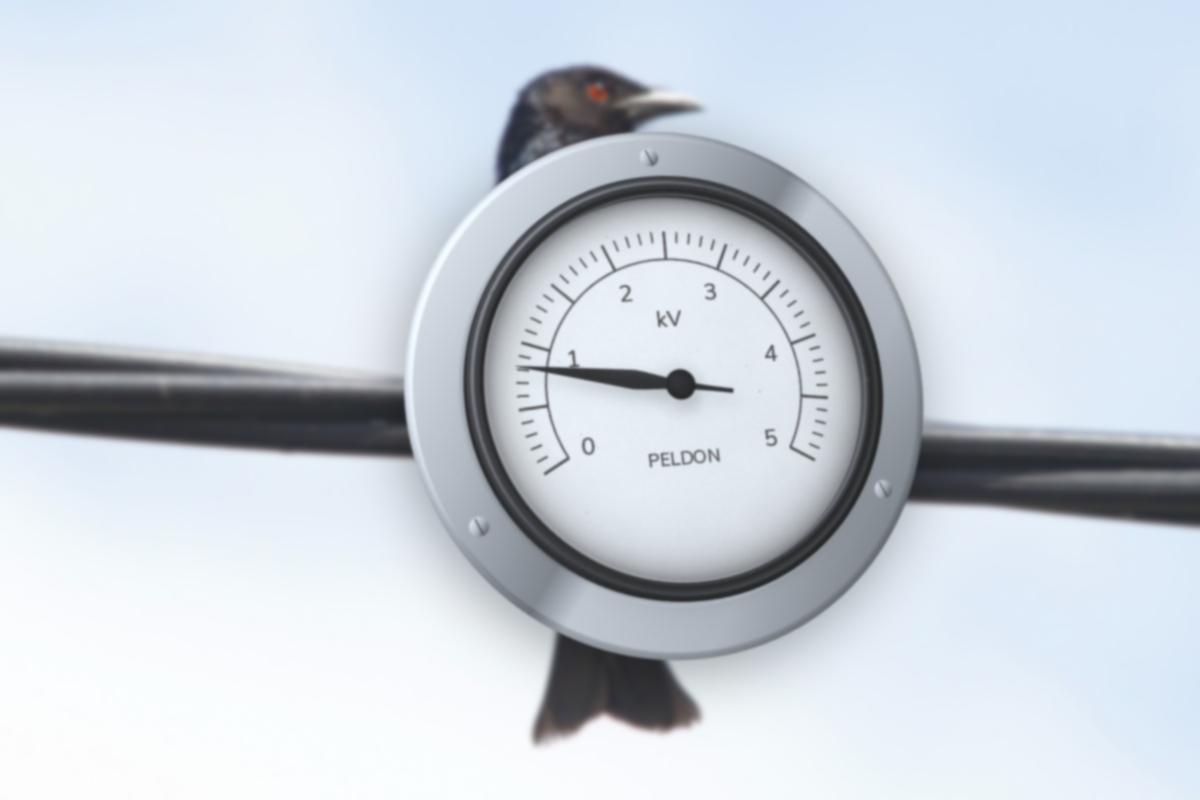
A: 0.8 kV
